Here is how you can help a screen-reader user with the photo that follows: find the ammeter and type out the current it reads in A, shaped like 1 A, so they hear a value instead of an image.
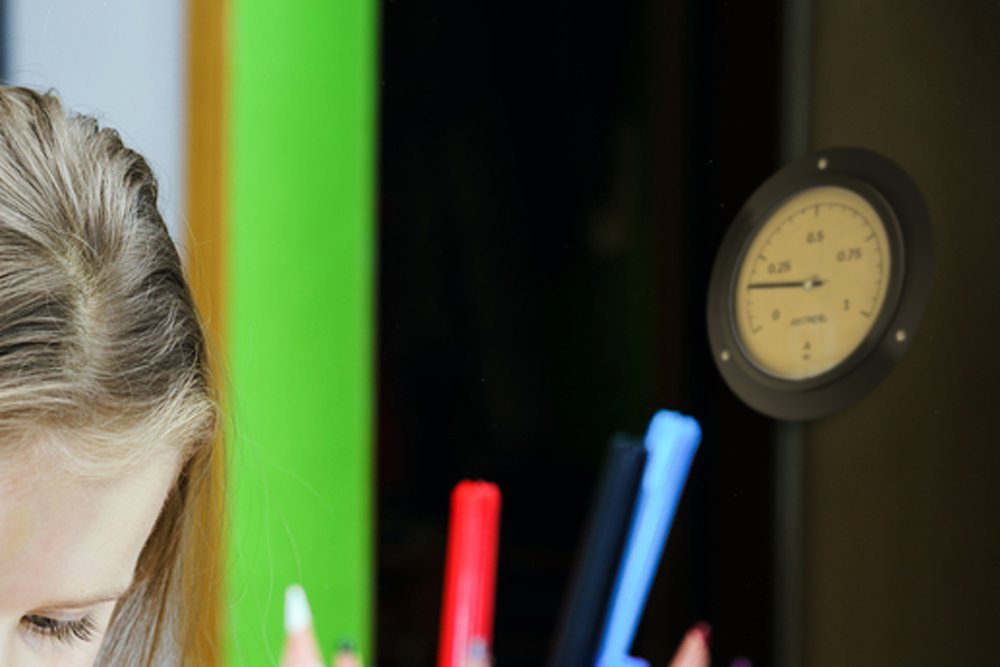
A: 0.15 A
